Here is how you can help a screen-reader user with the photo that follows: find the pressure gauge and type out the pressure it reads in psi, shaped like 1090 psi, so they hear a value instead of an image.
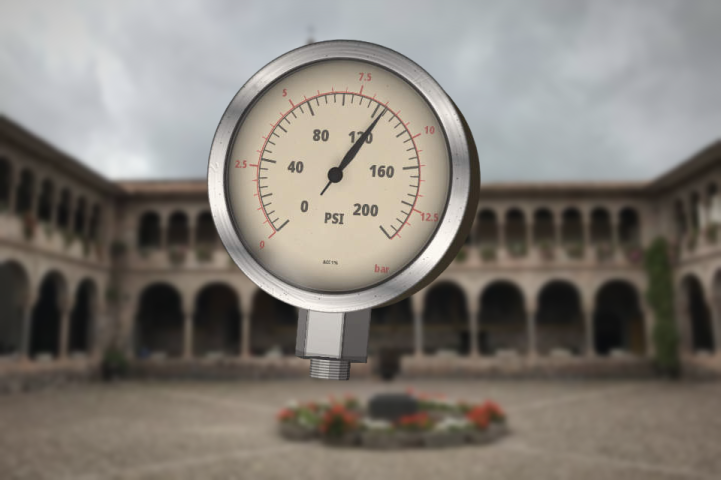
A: 125 psi
